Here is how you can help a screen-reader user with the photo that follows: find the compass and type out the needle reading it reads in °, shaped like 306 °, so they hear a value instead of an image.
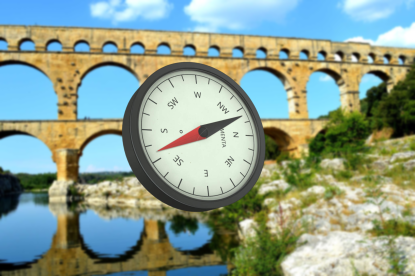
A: 157.5 °
